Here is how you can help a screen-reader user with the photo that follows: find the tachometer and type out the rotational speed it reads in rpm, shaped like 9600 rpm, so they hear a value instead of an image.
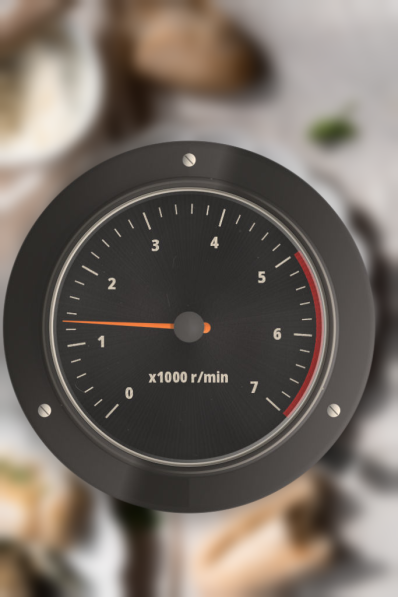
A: 1300 rpm
